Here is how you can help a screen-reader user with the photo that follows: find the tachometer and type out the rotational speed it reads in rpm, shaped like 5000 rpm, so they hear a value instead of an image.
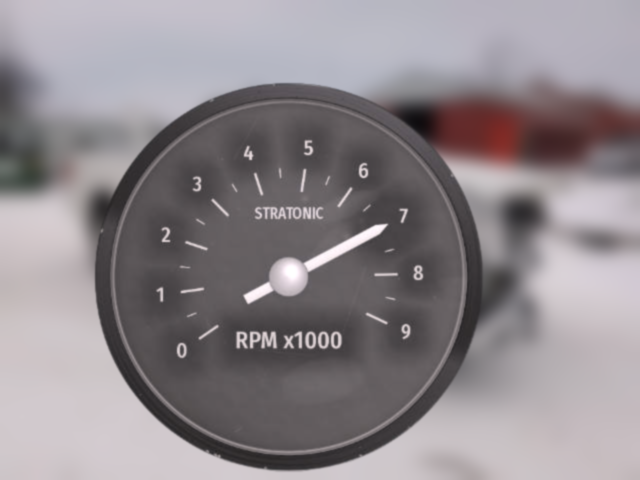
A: 7000 rpm
